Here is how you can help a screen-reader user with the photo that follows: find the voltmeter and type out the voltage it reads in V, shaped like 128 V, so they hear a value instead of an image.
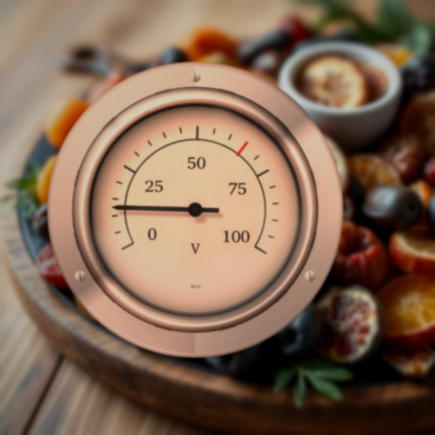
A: 12.5 V
